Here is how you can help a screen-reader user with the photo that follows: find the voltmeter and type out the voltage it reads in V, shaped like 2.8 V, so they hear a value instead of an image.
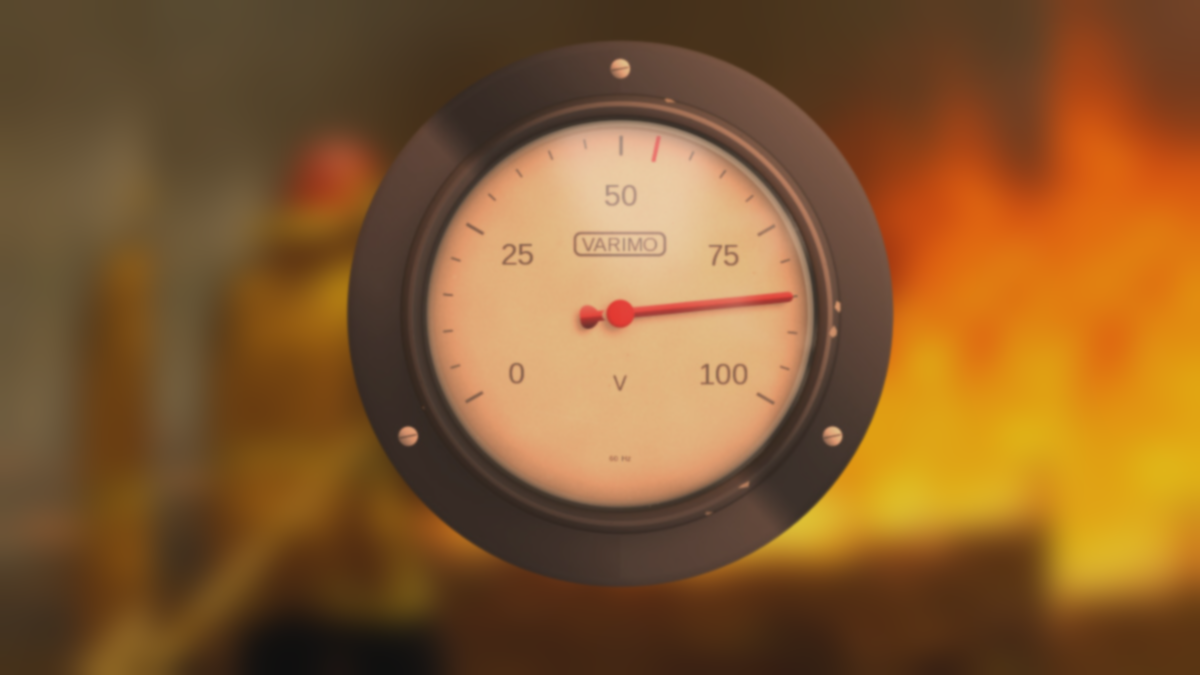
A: 85 V
